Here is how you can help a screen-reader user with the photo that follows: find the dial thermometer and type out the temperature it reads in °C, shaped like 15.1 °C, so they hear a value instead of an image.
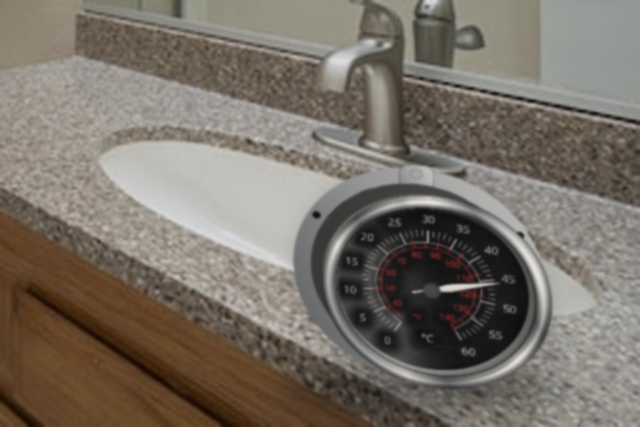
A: 45 °C
